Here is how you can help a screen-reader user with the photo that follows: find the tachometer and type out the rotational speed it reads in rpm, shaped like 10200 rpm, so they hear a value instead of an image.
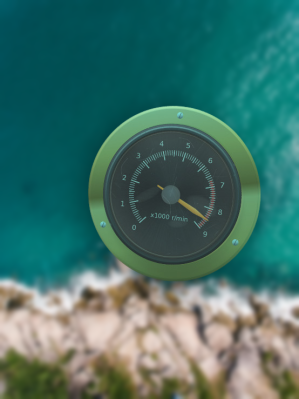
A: 8500 rpm
